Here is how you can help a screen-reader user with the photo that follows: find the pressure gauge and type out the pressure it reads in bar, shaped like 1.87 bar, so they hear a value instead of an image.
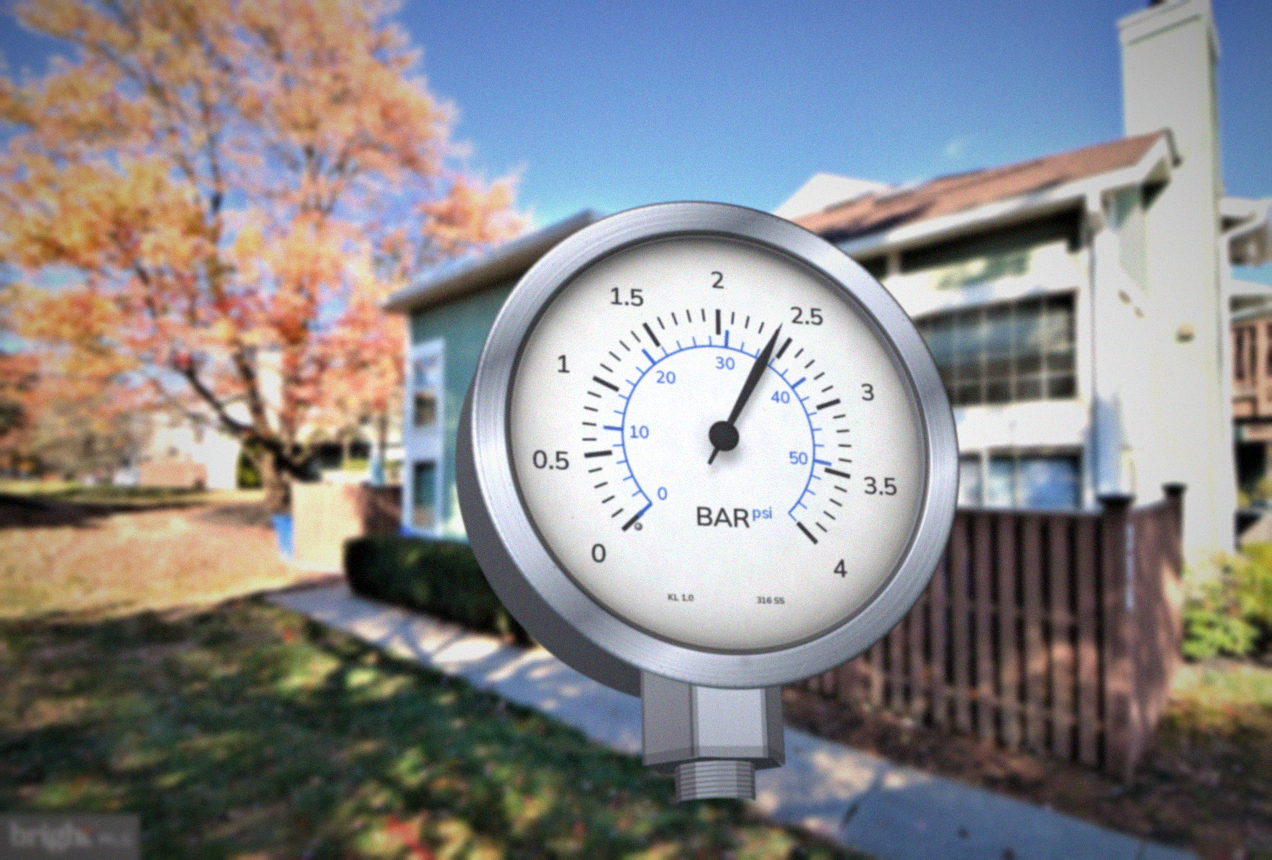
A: 2.4 bar
